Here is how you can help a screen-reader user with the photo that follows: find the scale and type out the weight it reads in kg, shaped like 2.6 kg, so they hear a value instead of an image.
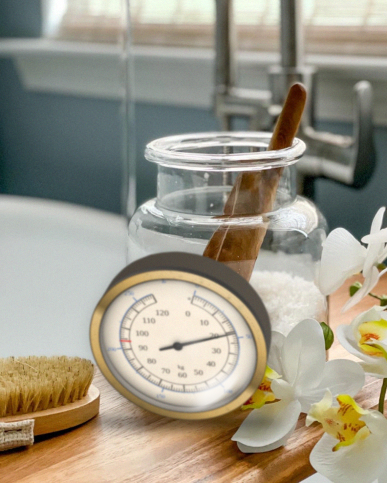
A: 20 kg
